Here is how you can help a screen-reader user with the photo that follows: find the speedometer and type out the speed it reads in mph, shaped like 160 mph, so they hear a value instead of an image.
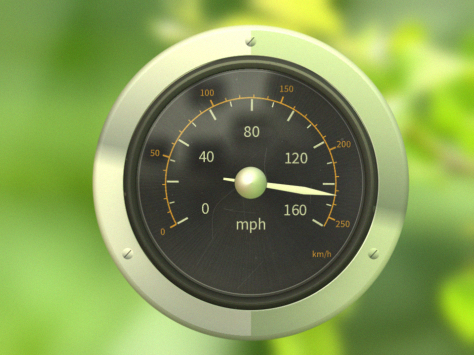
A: 145 mph
